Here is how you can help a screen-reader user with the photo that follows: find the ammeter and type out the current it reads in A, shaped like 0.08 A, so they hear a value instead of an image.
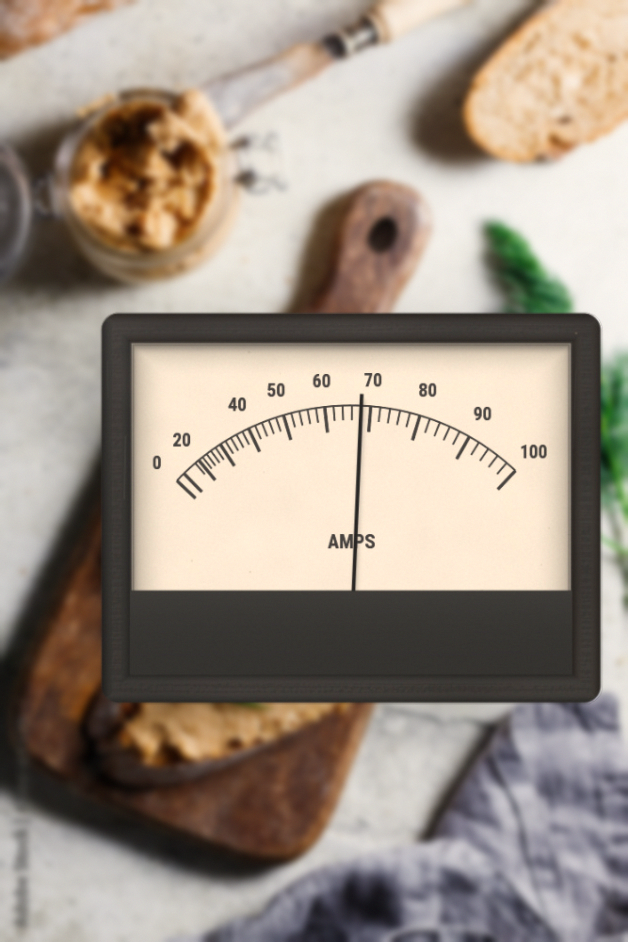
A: 68 A
